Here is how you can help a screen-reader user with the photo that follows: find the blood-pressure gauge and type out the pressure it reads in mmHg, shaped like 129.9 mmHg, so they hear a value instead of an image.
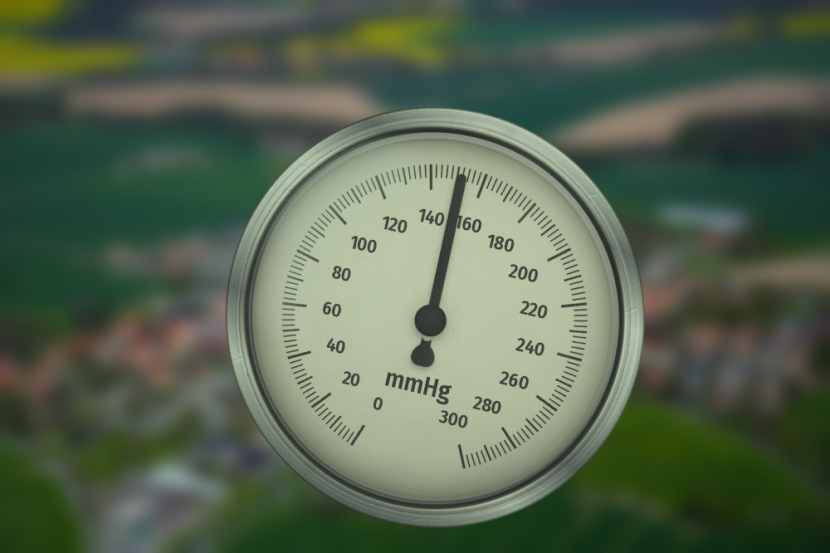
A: 152 mmHg
